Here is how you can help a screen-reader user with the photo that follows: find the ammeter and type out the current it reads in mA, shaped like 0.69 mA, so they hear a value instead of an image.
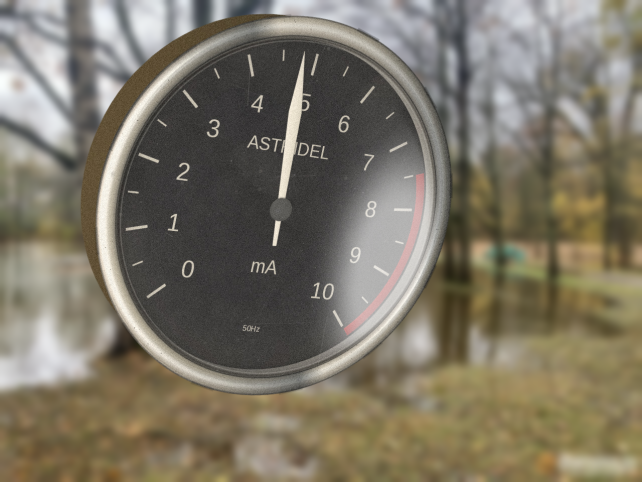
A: 4.75 mA
